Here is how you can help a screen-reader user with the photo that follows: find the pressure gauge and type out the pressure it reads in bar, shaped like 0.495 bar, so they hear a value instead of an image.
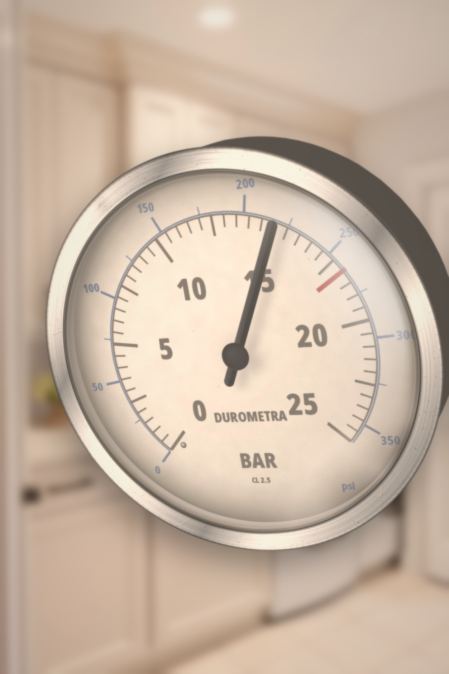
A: 15 bar
